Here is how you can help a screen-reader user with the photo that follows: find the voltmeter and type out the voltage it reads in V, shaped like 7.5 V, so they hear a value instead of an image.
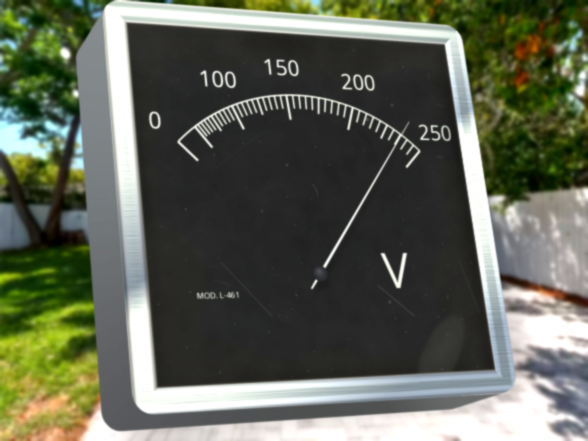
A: 235 V
